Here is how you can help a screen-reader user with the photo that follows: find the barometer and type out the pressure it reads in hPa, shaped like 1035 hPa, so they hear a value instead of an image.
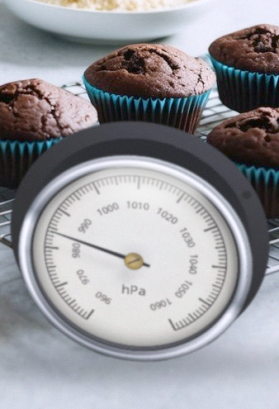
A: 985 hPa
